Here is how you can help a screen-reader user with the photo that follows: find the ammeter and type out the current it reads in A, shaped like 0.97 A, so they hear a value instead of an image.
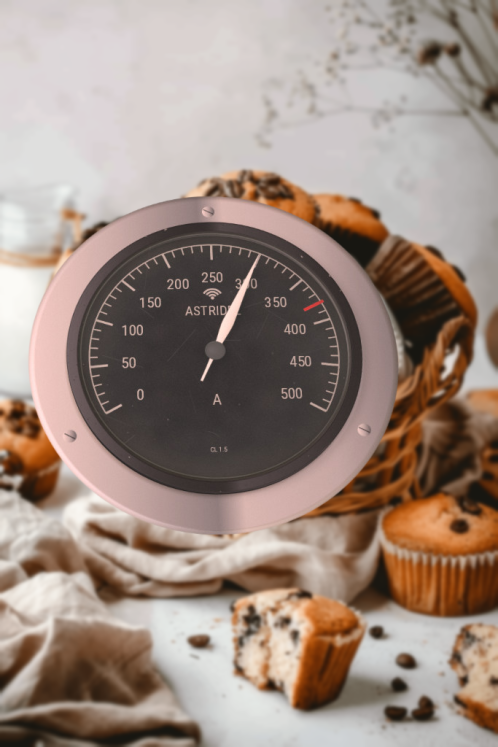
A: 300 A
